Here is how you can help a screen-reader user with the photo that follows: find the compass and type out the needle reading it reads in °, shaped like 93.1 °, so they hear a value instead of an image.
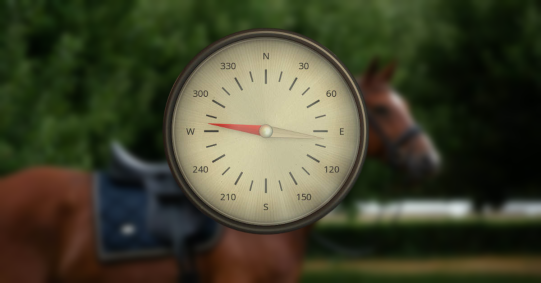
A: 277.5 °
